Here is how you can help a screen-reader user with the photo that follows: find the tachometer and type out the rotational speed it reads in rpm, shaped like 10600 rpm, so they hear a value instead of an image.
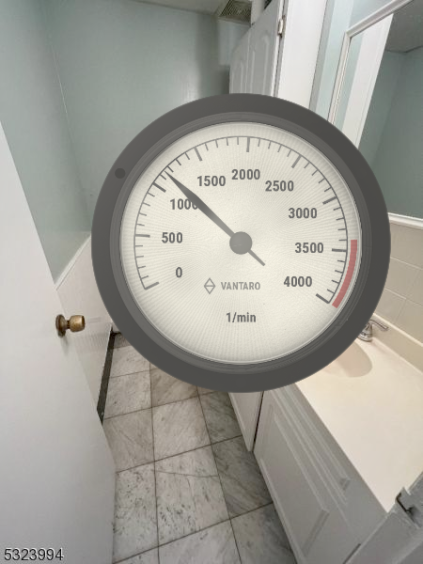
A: 1150 rpm
